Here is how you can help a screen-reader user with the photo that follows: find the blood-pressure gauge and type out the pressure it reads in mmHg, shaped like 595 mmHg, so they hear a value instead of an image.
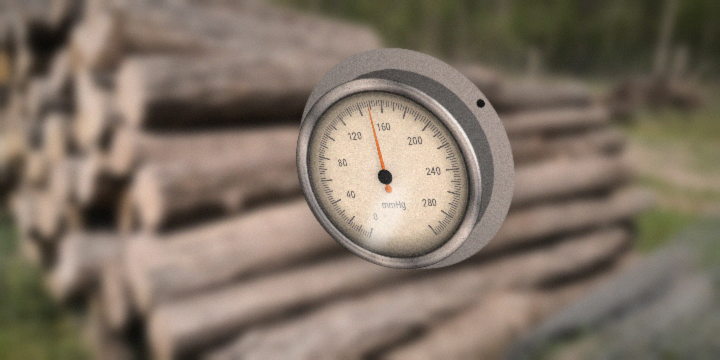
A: 150 mmHg
